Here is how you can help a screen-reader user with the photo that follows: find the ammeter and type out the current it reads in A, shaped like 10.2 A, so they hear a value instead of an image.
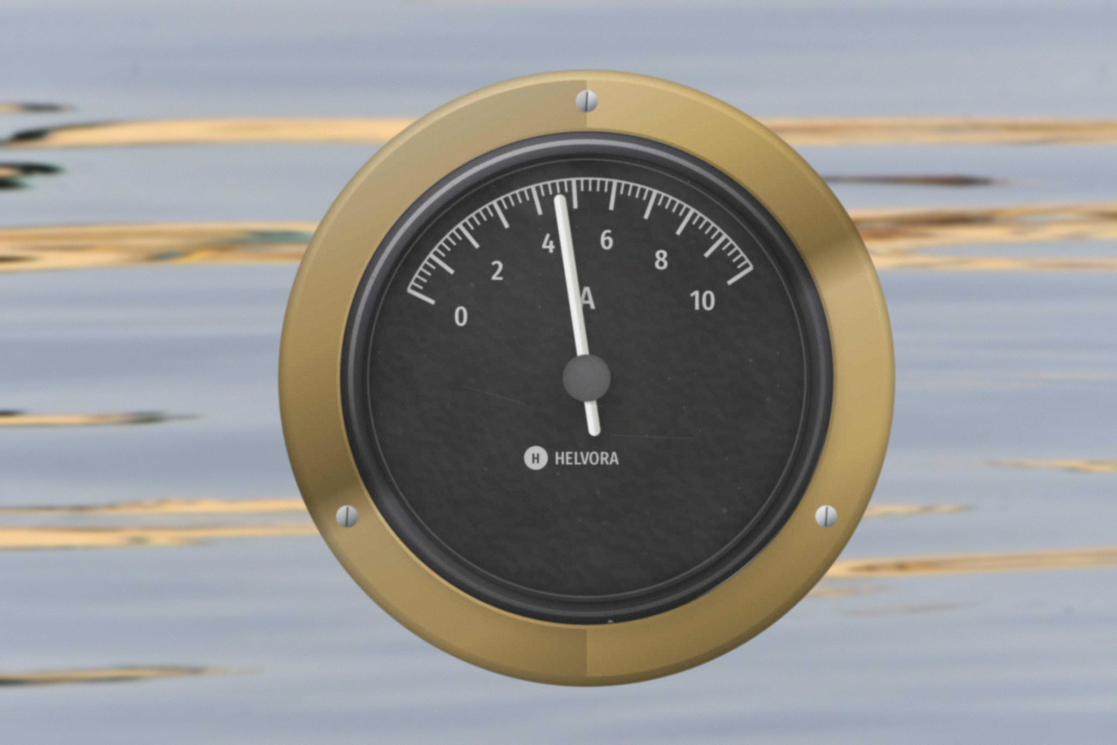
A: 4.6 A
